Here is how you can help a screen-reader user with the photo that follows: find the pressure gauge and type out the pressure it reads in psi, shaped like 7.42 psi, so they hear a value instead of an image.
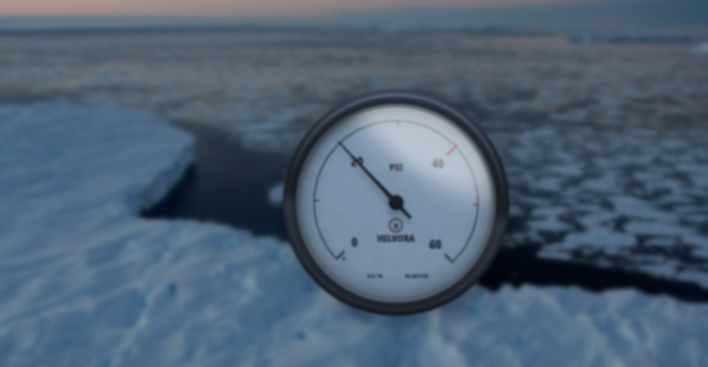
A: 20 psi
